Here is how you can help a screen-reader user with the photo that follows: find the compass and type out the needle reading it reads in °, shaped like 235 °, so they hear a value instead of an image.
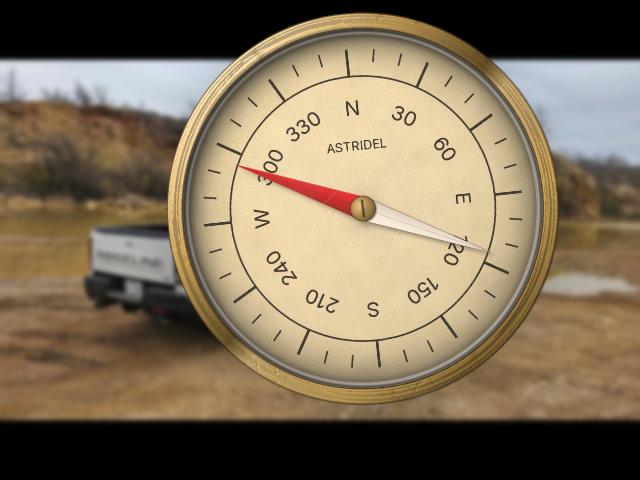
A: 295 °
